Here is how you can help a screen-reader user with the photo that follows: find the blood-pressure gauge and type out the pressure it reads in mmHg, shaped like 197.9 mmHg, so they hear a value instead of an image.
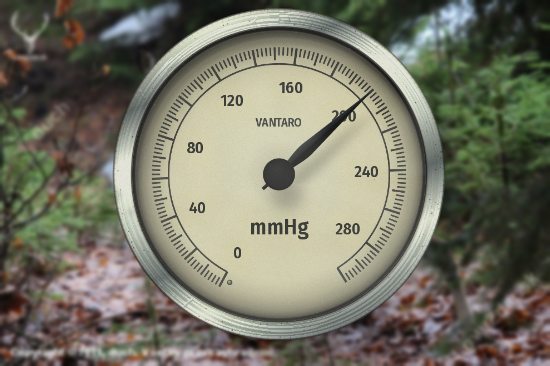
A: 200 mmHg
